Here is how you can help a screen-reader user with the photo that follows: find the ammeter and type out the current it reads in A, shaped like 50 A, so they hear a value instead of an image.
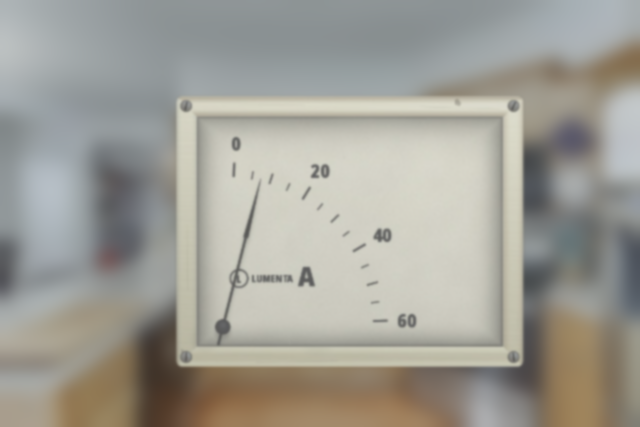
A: 7.5 A
